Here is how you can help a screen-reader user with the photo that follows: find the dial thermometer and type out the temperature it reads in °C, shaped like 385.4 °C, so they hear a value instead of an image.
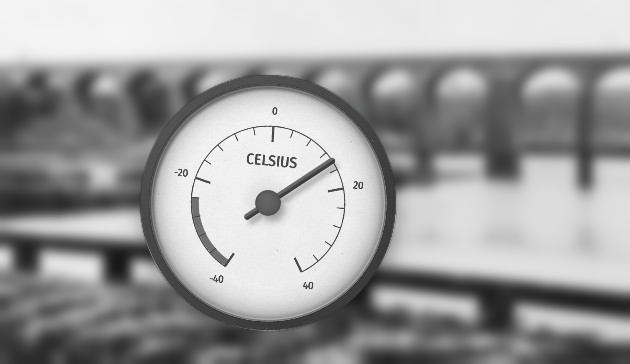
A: 14 °C
